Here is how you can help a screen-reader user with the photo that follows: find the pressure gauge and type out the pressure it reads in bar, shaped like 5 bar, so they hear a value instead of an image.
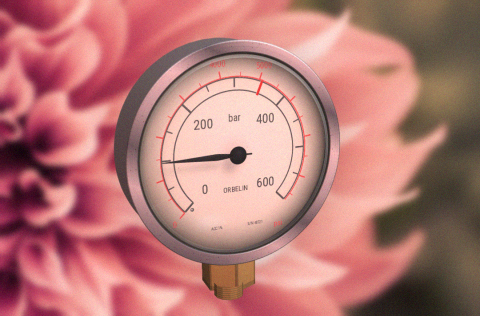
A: 100 bar
